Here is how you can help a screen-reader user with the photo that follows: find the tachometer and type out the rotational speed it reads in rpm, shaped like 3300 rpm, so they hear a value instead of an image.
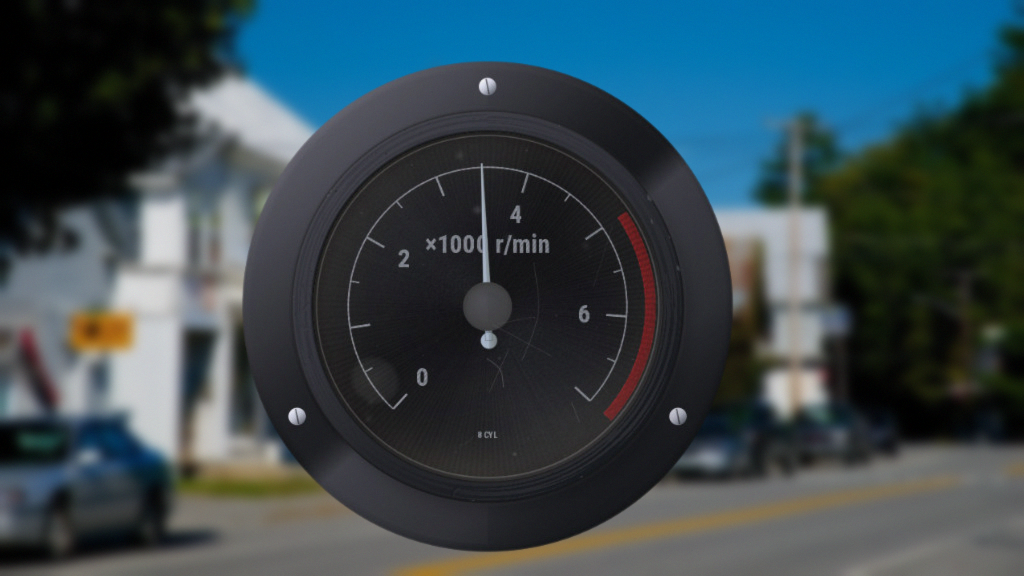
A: 3500 rpm
